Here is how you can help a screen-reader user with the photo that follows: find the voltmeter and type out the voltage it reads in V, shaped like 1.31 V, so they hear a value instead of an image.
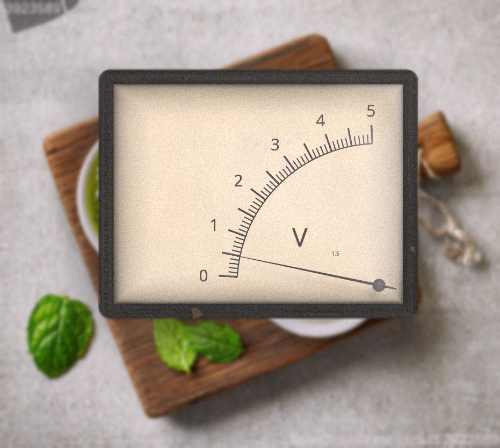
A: 0.5 V
